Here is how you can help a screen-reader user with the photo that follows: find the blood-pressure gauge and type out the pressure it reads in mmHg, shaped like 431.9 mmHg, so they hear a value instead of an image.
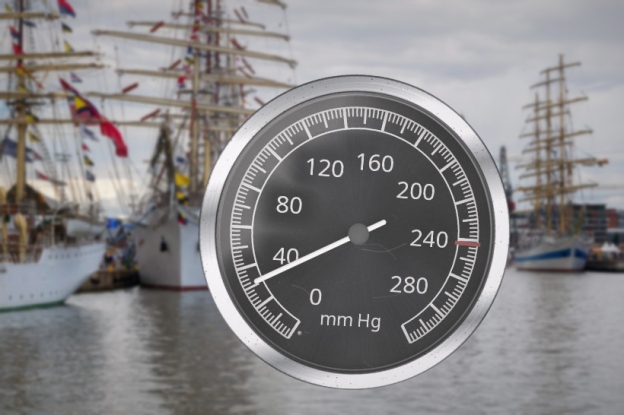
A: 32 mmHg
